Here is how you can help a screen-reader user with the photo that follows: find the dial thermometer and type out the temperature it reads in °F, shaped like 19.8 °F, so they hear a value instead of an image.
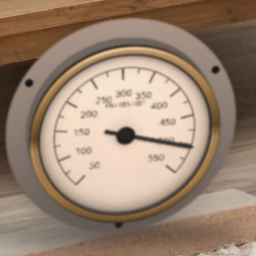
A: 500 °F
